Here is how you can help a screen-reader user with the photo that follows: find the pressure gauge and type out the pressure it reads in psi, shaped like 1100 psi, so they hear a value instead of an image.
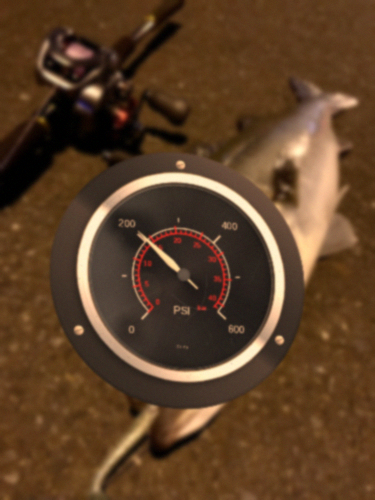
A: 200 psi
